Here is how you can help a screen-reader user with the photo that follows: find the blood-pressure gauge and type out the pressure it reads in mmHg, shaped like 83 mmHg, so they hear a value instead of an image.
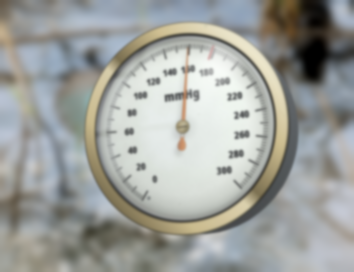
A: 160 mmHg
